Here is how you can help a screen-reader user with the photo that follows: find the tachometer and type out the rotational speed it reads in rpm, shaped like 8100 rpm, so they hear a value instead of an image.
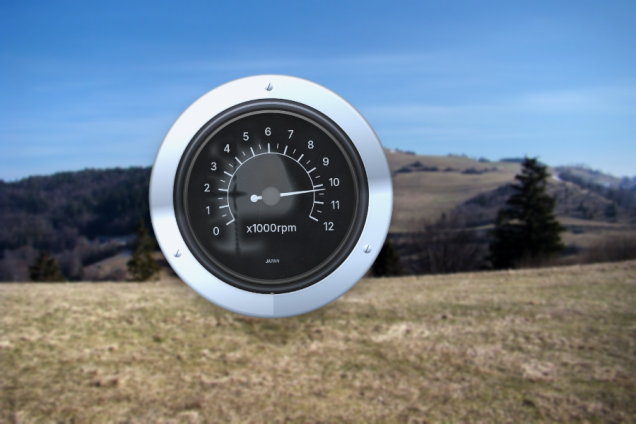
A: 10250 rpm
